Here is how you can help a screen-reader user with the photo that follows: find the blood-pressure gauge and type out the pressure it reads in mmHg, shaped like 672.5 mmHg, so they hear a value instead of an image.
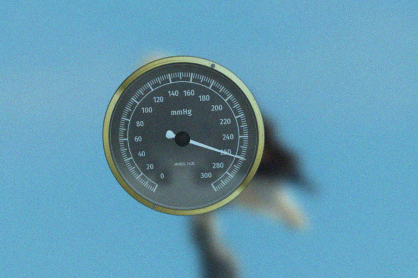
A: 260 mmHg
